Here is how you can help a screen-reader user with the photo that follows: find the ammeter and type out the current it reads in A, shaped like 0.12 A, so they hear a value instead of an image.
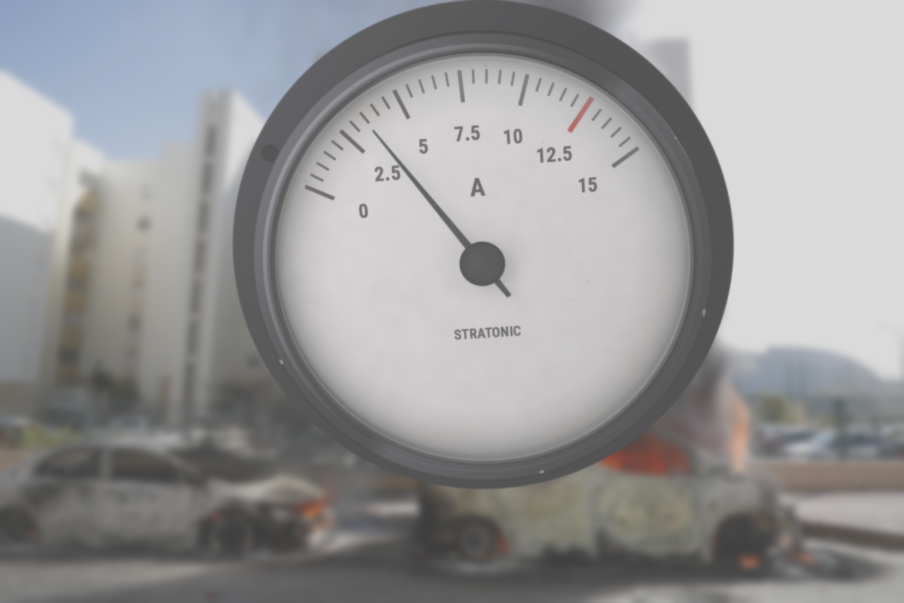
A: 3.5 A
